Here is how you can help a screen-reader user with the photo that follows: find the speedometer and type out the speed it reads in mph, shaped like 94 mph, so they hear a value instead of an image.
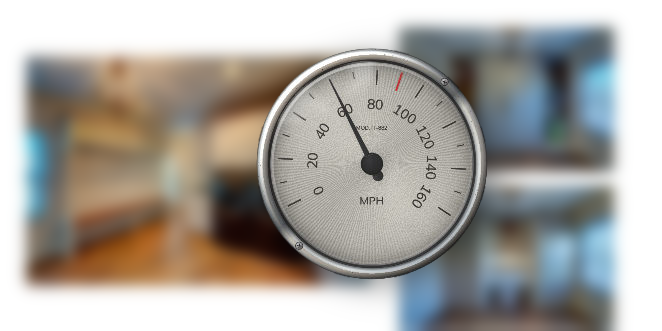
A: 60 mph
